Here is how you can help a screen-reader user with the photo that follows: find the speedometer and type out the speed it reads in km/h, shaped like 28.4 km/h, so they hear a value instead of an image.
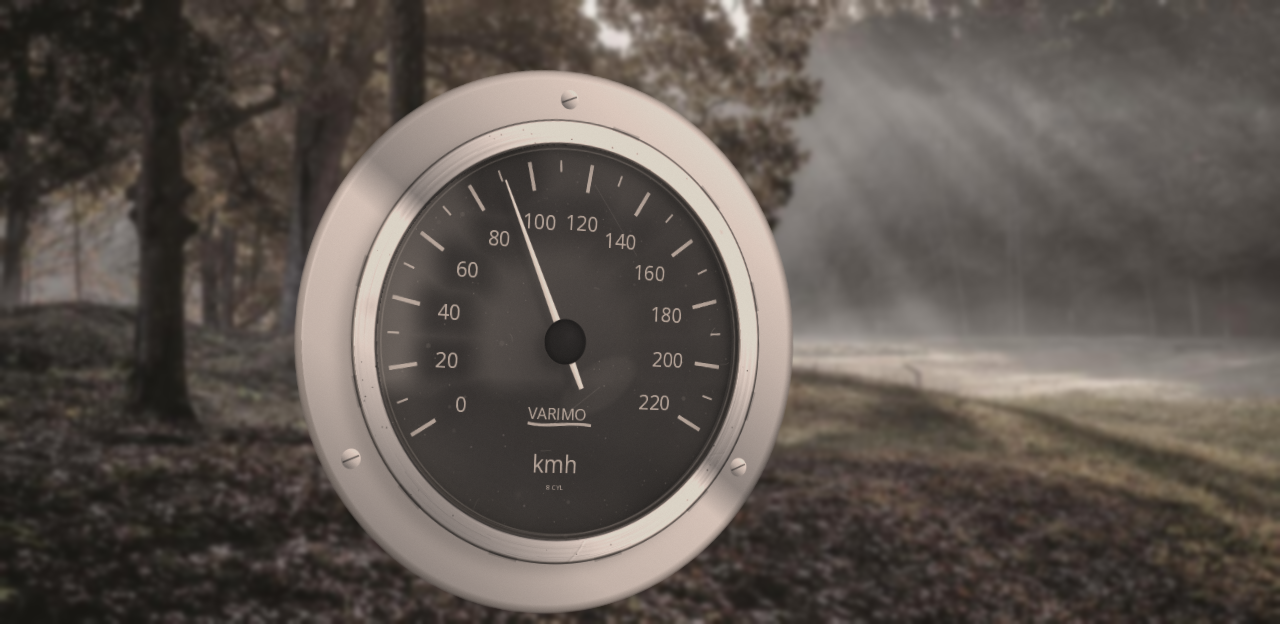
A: 90 km/h
